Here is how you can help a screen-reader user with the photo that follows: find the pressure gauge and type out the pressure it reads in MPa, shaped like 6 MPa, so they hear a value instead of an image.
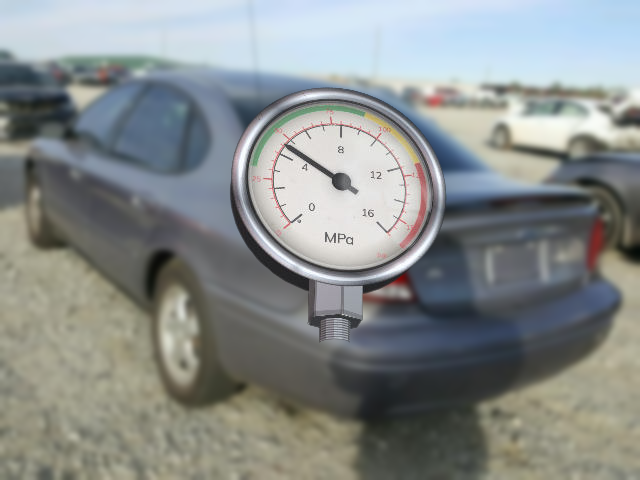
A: 4.5 MPa
